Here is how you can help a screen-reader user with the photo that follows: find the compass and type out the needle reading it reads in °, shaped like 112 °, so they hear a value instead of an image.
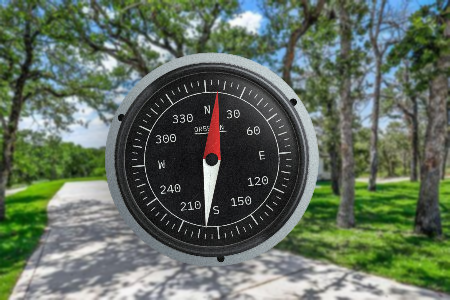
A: 10 °
